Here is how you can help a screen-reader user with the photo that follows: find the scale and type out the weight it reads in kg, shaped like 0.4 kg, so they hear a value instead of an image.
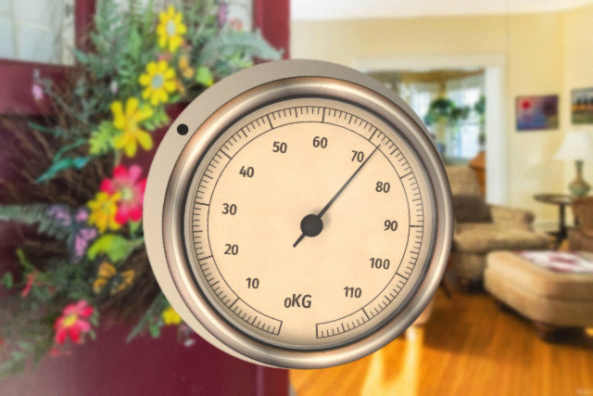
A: 72 kg
